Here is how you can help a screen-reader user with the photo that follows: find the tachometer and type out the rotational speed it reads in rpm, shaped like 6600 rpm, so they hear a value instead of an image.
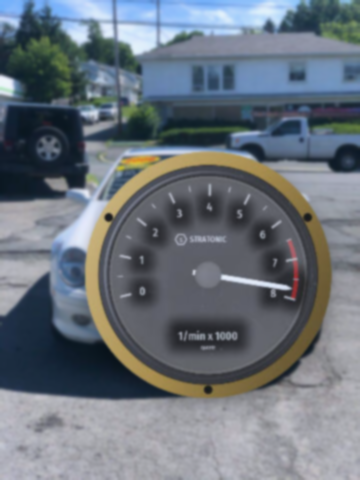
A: 7750 rpm
